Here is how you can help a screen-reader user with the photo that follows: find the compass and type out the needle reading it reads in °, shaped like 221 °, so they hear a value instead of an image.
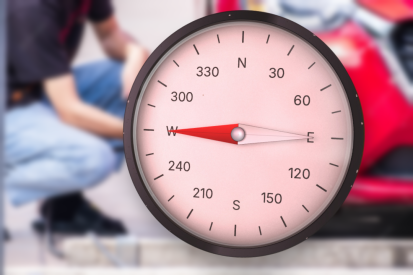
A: 270 °
